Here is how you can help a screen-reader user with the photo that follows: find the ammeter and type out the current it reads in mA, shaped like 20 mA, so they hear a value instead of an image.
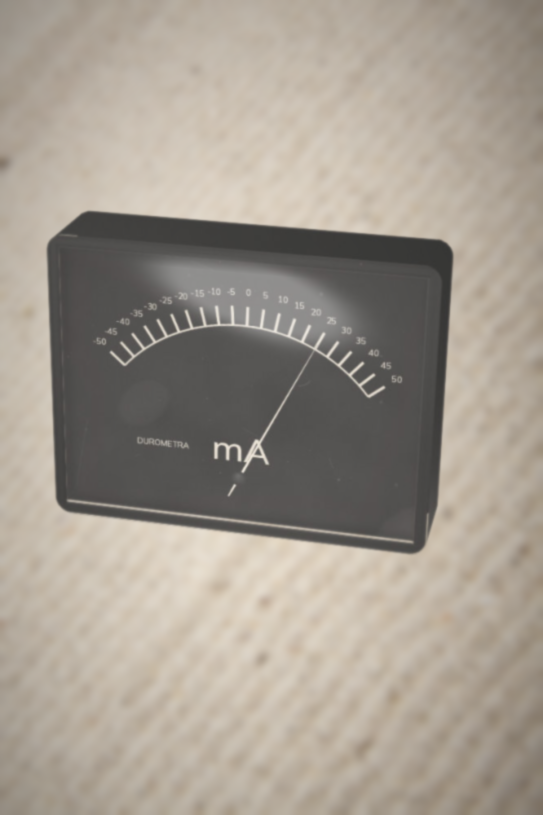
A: 25 mA
